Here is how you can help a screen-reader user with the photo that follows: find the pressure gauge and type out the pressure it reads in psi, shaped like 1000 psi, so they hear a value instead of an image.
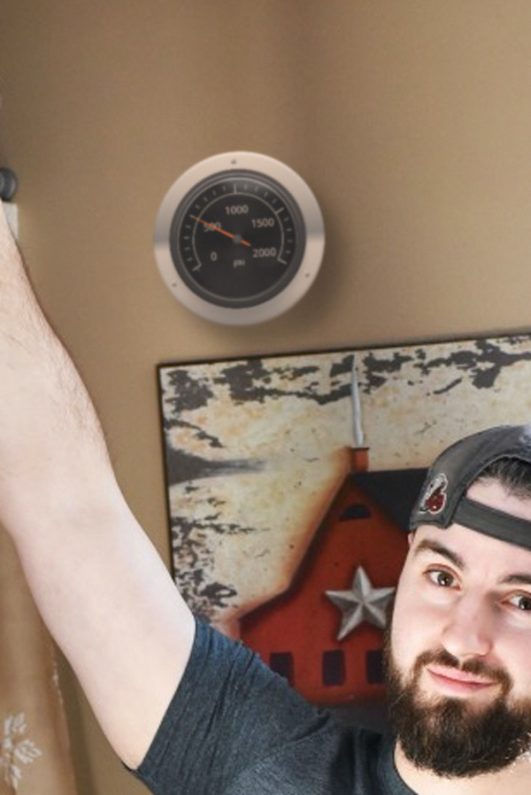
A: 500 psi
